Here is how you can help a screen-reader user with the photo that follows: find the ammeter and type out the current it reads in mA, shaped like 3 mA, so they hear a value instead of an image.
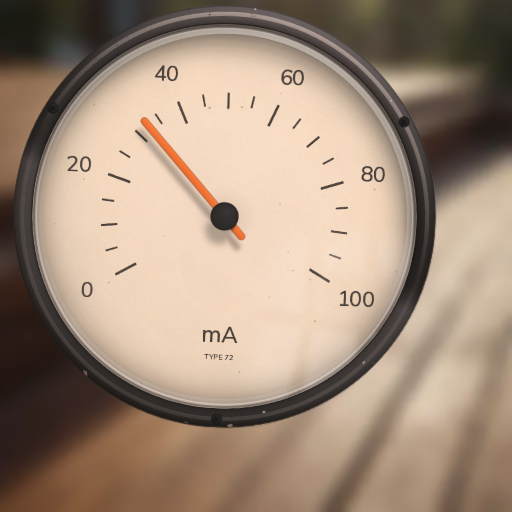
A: 32.5 mA
